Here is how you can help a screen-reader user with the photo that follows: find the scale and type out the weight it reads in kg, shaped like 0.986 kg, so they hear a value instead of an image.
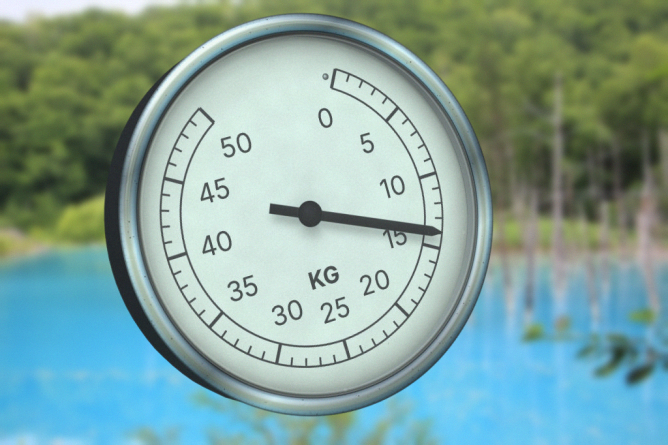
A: 14 kg
